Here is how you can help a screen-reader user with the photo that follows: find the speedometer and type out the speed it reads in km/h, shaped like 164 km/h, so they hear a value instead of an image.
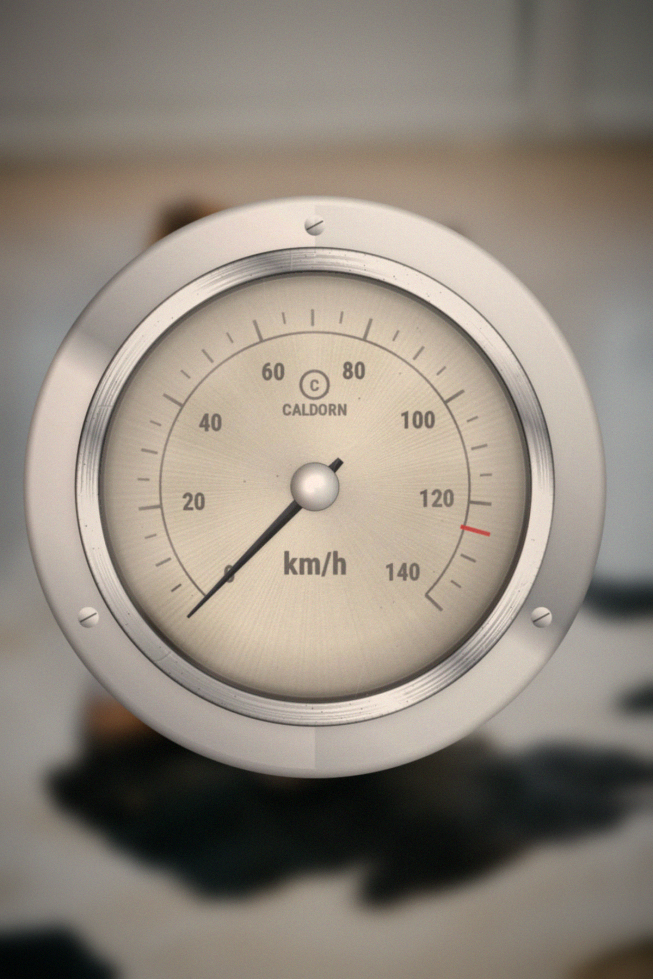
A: 0 km/h
